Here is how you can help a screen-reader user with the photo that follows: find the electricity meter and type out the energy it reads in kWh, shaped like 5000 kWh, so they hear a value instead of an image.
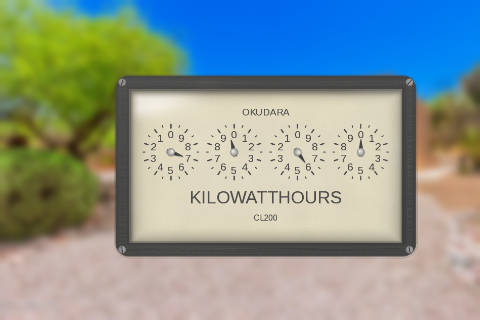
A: 6960 kWh
